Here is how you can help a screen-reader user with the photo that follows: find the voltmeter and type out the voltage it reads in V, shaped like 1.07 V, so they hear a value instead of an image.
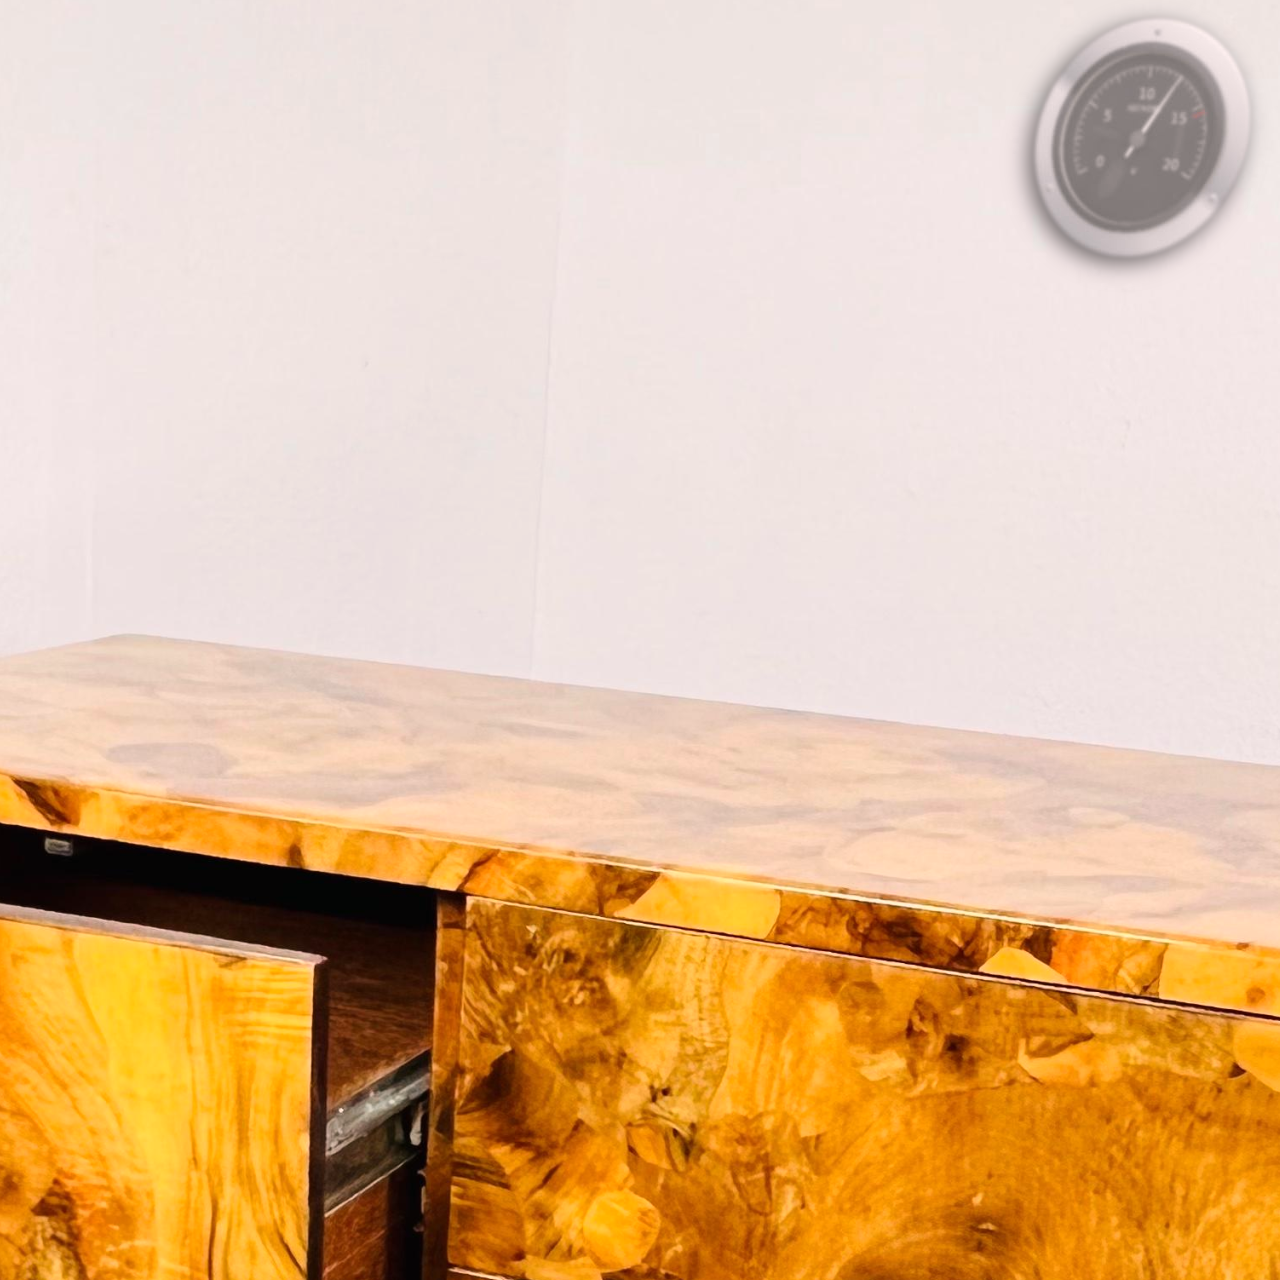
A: 12.5 V
